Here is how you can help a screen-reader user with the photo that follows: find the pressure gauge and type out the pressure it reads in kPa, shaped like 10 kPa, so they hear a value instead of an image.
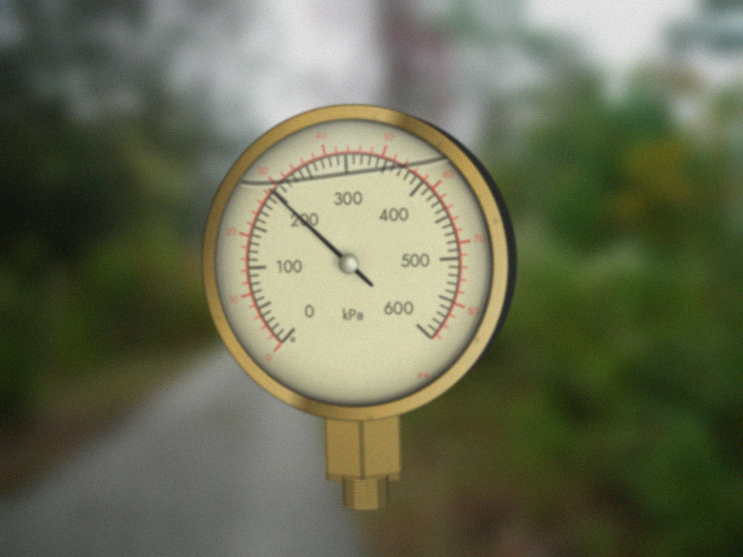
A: 200 kPa
